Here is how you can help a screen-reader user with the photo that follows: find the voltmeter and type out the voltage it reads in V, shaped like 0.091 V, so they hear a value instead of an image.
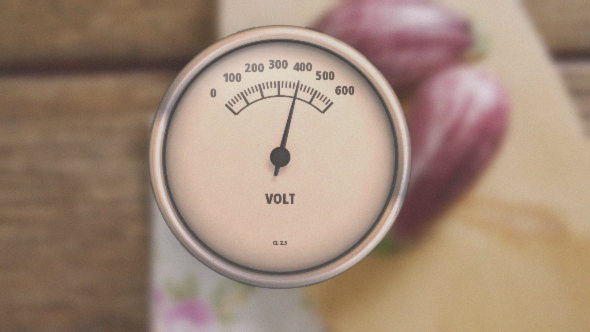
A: 400 V
